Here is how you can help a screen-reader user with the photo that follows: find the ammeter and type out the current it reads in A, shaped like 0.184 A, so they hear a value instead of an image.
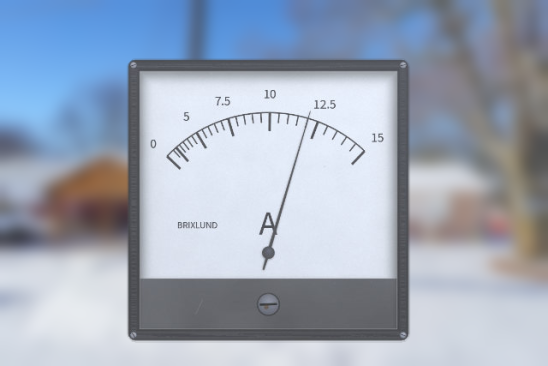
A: 12 A
